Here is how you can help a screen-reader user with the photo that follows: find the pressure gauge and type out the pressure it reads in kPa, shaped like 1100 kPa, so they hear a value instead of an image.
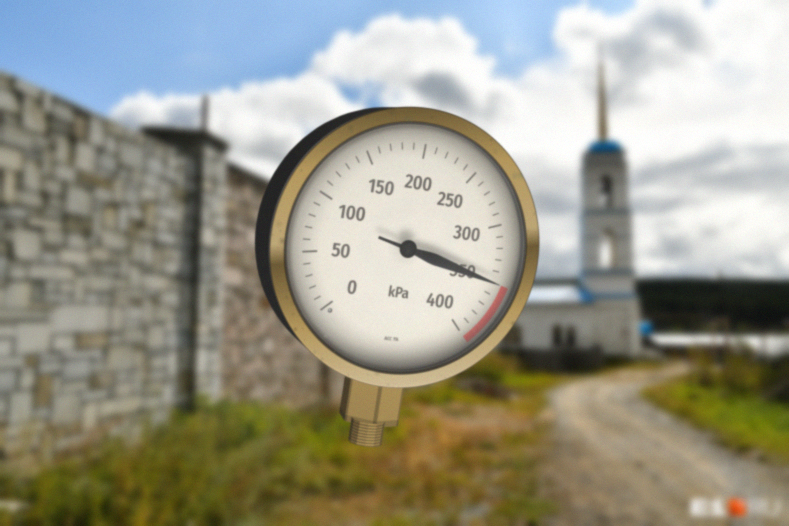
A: 350 kPa
